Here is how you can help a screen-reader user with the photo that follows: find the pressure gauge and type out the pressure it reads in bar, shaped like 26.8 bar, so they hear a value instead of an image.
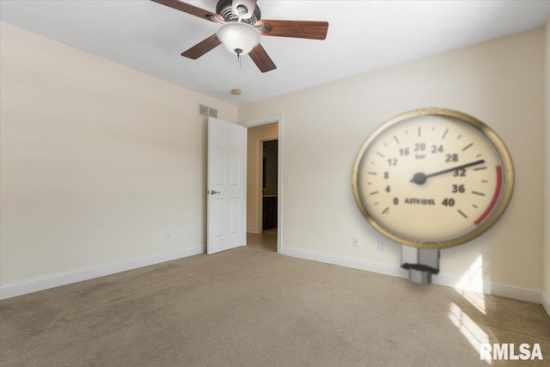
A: 31 bar
